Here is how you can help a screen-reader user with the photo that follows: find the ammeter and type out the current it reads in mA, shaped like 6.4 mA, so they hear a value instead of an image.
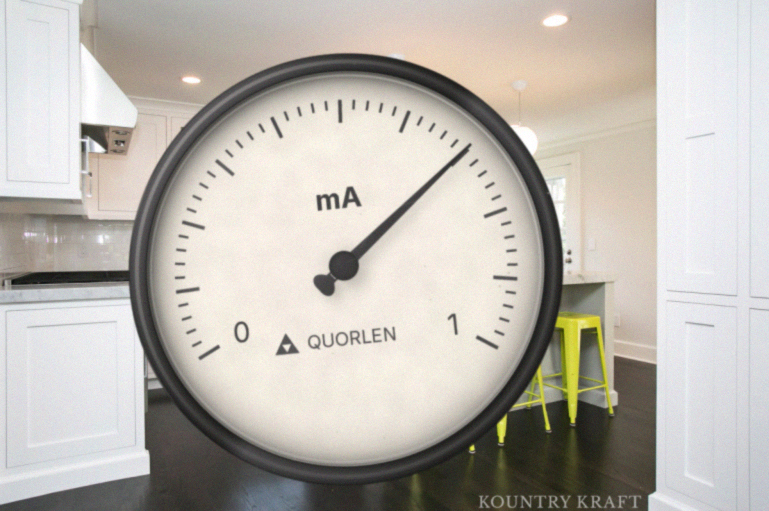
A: 0.7 mA
